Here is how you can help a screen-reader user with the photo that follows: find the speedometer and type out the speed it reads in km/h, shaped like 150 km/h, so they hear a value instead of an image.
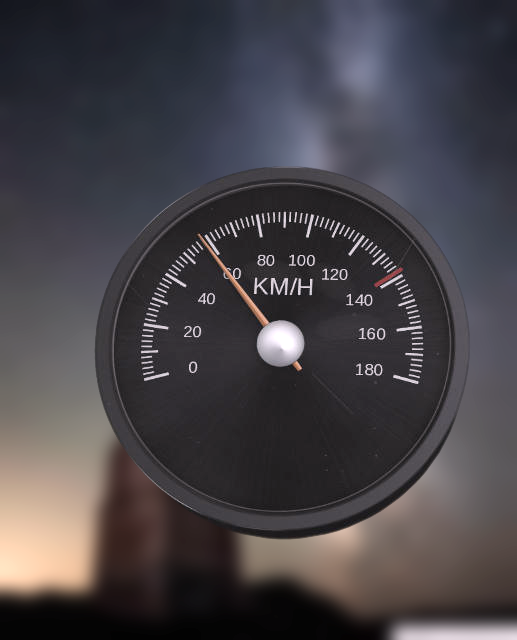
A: 58 km/h
